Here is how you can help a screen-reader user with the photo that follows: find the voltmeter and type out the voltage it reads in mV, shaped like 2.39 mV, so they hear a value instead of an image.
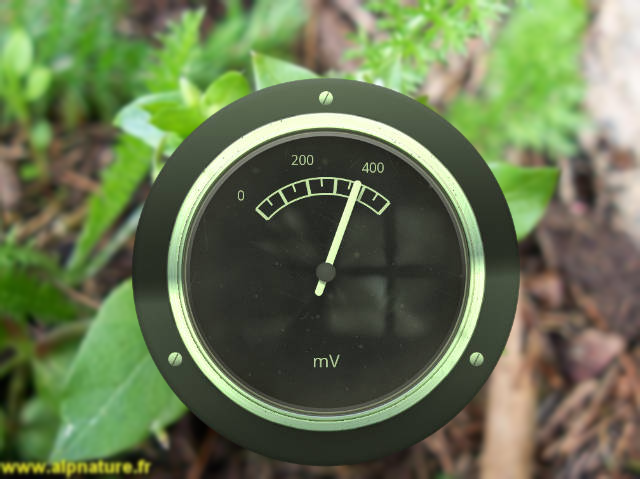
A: 375 mV
